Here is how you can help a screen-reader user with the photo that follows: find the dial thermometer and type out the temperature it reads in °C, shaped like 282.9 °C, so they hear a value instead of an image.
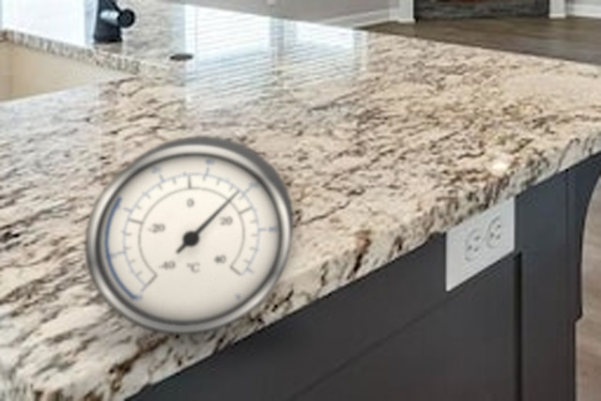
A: 14 °C
